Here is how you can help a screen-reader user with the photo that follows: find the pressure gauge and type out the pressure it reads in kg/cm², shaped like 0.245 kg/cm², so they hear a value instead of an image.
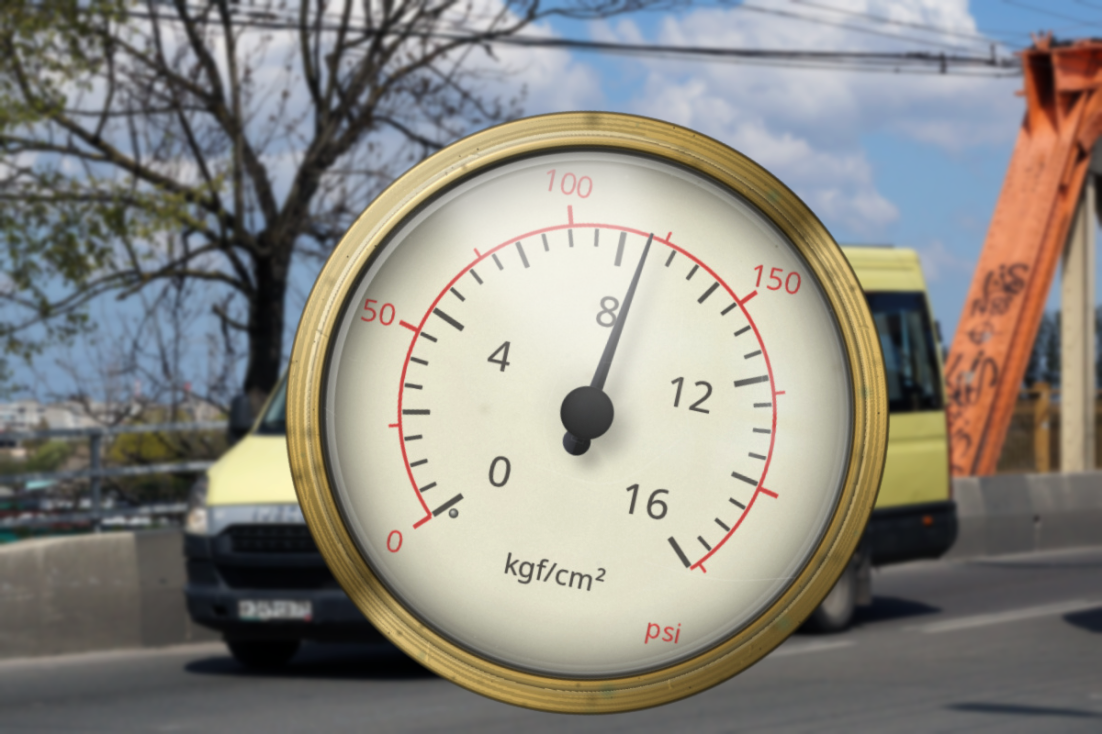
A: 8.5 kg/cm²
